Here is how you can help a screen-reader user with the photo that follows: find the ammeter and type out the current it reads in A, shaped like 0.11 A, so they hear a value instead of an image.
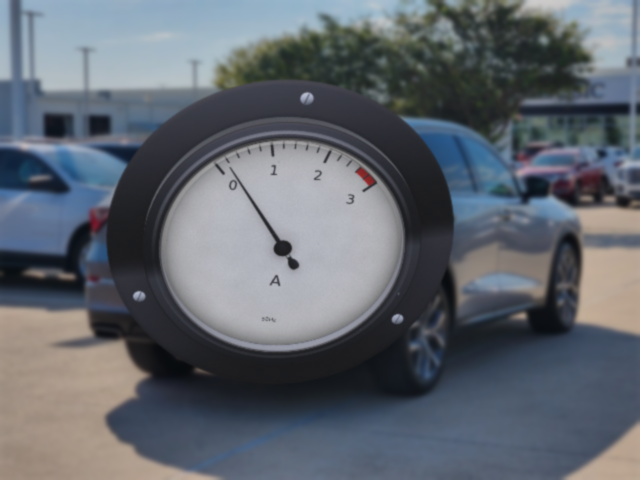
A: 0.2 A
